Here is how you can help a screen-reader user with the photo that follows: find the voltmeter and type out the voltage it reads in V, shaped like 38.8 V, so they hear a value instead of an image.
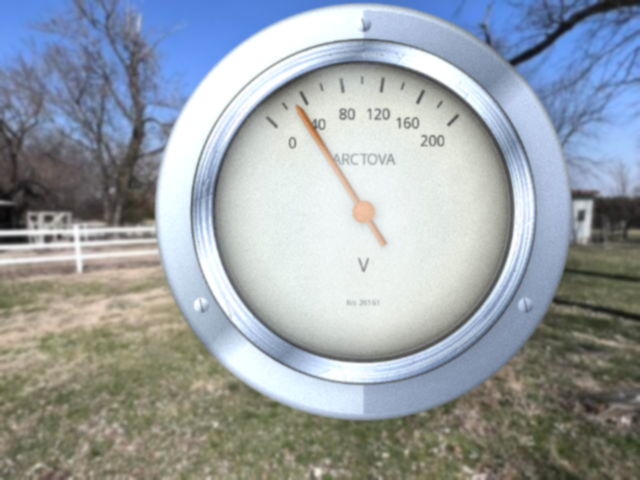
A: 30 V
